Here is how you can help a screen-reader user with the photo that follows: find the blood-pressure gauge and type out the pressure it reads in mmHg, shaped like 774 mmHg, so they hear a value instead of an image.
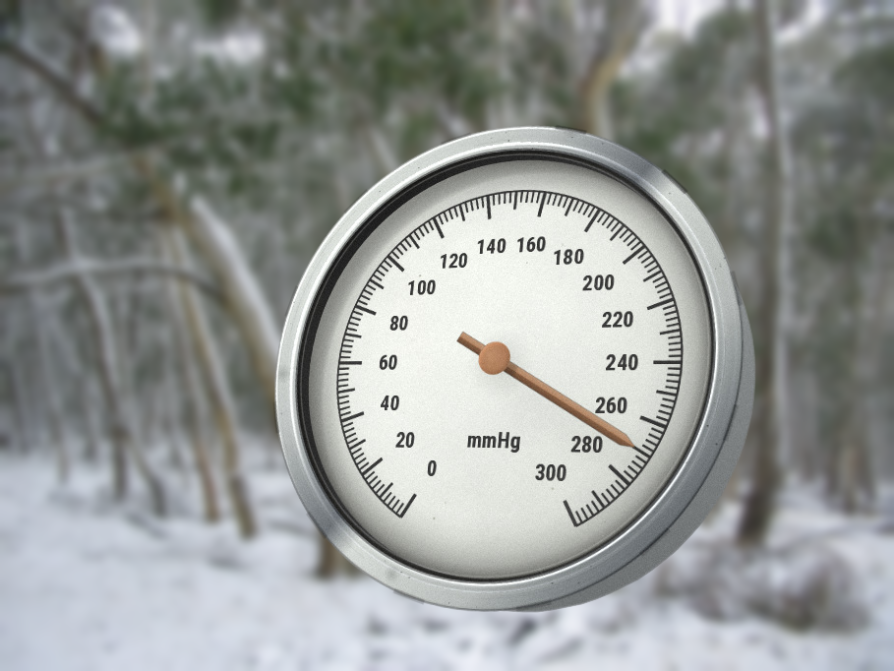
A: 270 mmHg
